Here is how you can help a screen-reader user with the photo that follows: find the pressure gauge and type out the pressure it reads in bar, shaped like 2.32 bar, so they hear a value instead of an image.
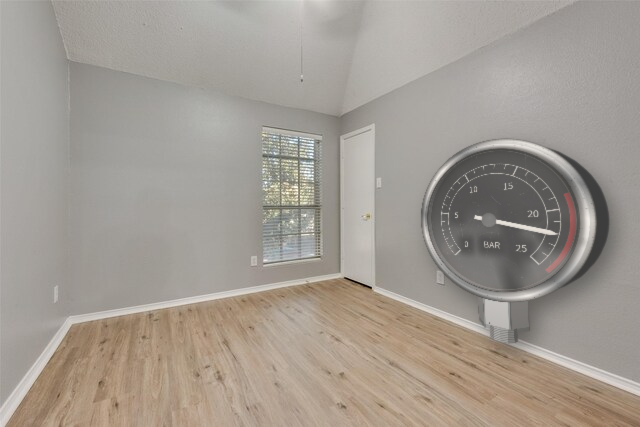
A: 22 bar
